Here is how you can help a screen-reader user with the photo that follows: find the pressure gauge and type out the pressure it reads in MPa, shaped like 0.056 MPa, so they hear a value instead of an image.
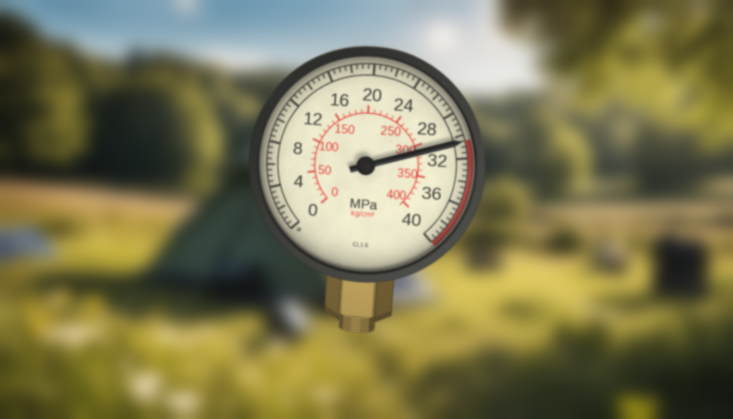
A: 30.5 MPa
